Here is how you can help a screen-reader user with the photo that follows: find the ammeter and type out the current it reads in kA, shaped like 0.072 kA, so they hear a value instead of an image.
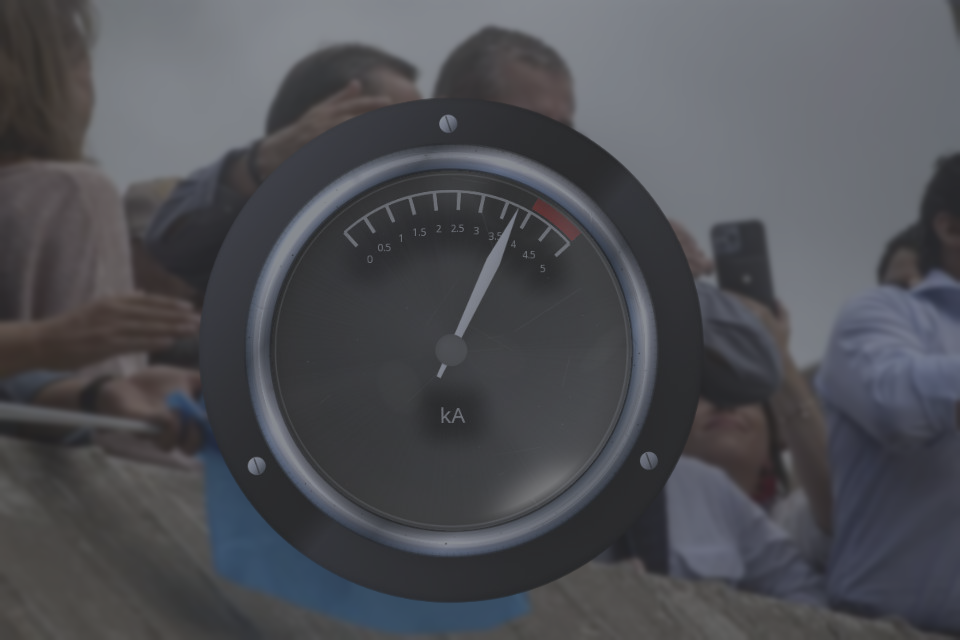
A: 3.75 kA
